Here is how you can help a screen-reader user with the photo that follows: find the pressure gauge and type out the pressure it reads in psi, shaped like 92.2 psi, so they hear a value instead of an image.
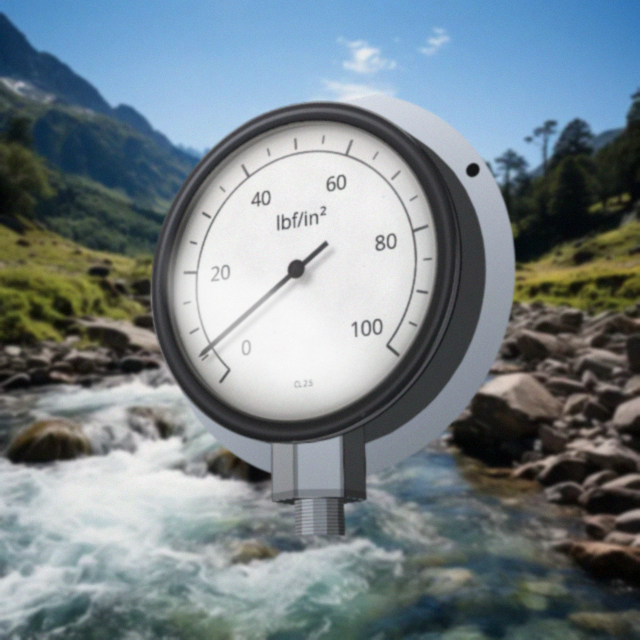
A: 5 psi
